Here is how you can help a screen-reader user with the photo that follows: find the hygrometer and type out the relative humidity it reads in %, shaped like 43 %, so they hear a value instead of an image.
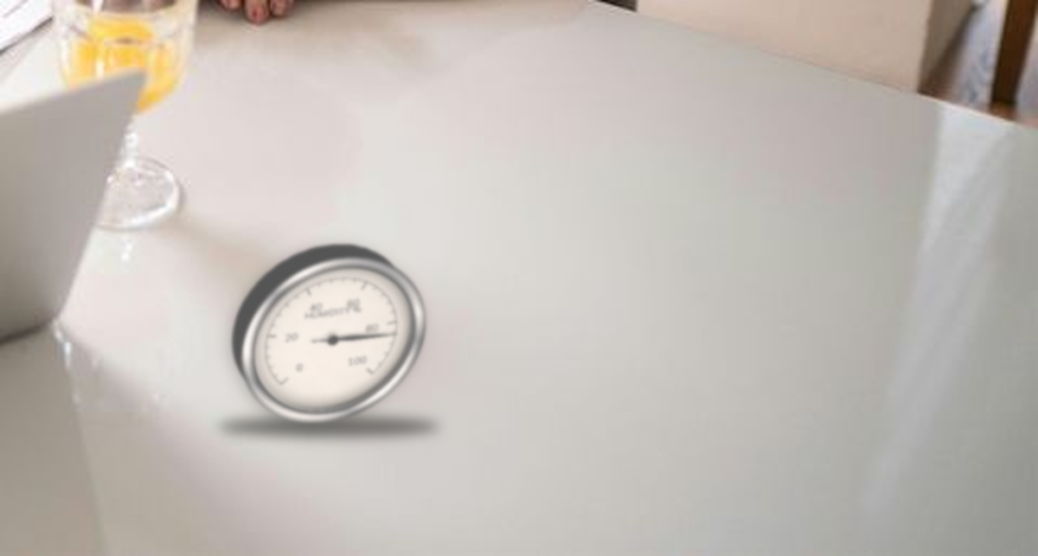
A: 84 %
